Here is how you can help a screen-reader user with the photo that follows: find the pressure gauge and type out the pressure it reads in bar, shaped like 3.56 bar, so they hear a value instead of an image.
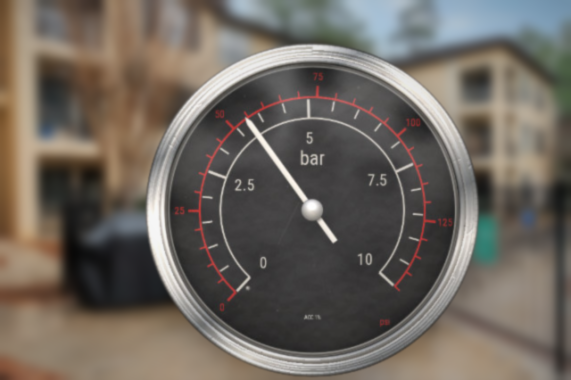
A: 3.75 bar
